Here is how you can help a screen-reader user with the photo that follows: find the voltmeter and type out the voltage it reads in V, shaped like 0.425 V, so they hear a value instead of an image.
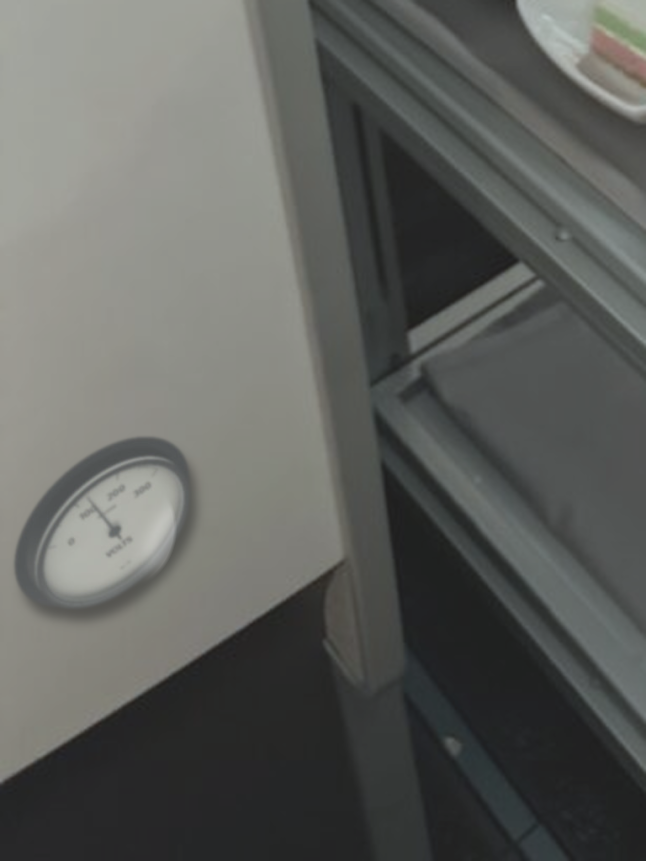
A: 125 V
